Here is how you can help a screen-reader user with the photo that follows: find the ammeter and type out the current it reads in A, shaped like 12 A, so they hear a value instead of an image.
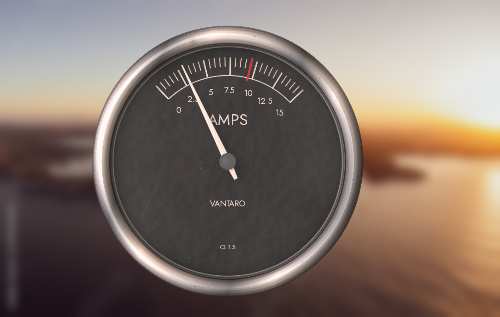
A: 3 A
